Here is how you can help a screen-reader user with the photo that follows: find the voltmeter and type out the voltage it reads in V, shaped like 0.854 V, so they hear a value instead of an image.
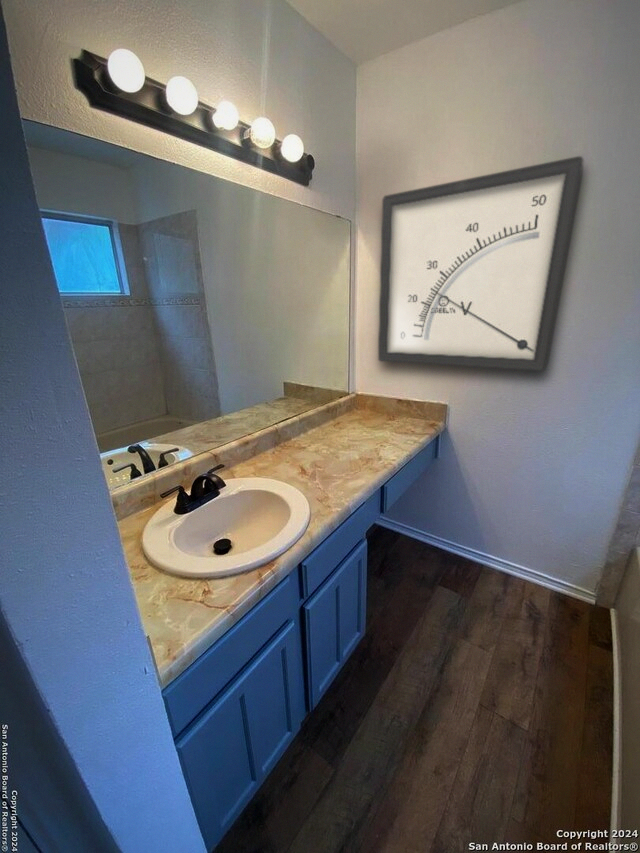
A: 25 V
